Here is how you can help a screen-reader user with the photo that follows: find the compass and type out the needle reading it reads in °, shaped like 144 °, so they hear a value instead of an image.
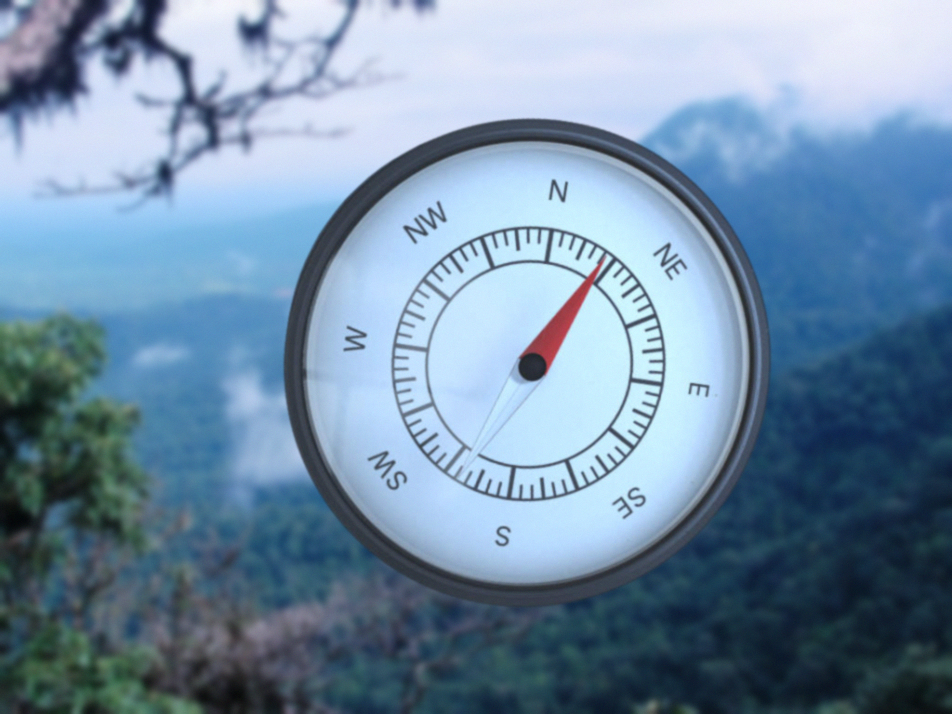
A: 25 °
